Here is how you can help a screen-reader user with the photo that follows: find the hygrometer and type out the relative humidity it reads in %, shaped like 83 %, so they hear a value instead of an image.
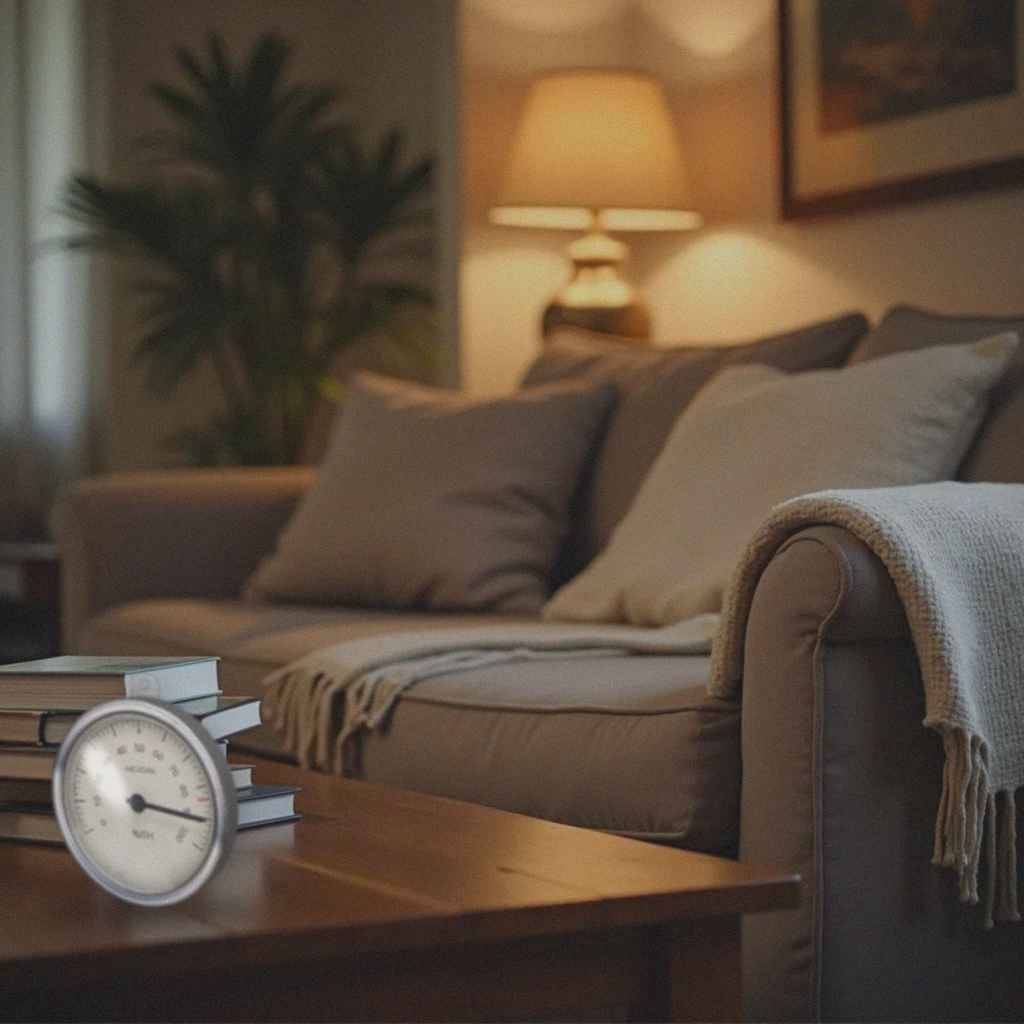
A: 90 %
